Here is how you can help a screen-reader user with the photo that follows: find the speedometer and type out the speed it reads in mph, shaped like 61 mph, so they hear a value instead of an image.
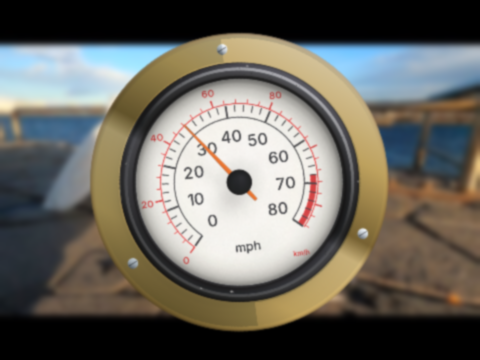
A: 30 mph
